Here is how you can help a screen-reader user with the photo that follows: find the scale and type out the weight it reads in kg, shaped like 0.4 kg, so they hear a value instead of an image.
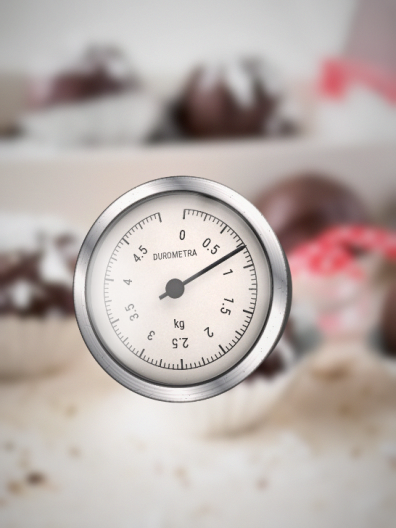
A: 0.8 kg
